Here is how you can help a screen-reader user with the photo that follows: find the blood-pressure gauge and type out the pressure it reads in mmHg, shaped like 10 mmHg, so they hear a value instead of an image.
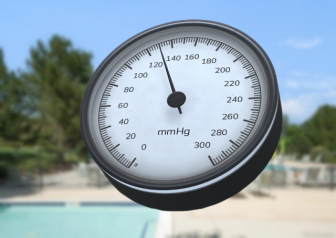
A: 130 mmHg
